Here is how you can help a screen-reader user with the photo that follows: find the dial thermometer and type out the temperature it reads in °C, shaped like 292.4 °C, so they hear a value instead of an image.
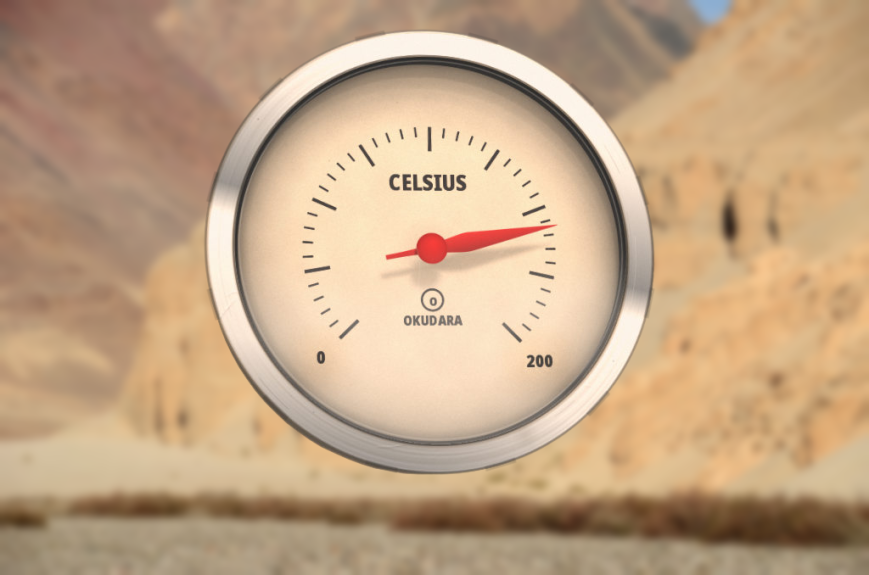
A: 157.5 °C
